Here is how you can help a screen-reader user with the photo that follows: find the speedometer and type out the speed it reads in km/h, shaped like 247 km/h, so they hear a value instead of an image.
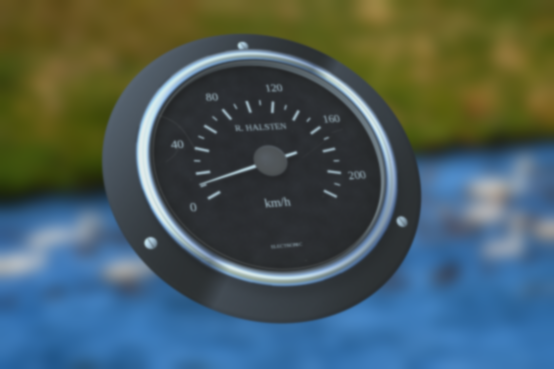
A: 10 km/h
